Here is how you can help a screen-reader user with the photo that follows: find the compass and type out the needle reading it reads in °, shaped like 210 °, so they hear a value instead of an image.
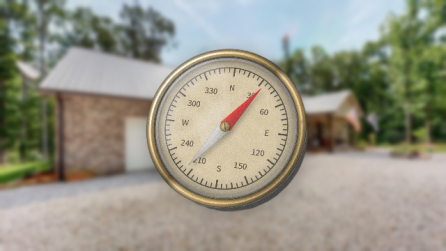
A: 35 °
